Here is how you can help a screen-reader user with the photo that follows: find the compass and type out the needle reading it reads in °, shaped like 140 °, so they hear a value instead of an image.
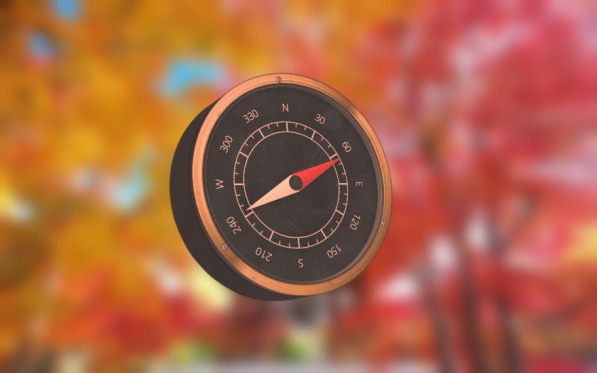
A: 65 °
